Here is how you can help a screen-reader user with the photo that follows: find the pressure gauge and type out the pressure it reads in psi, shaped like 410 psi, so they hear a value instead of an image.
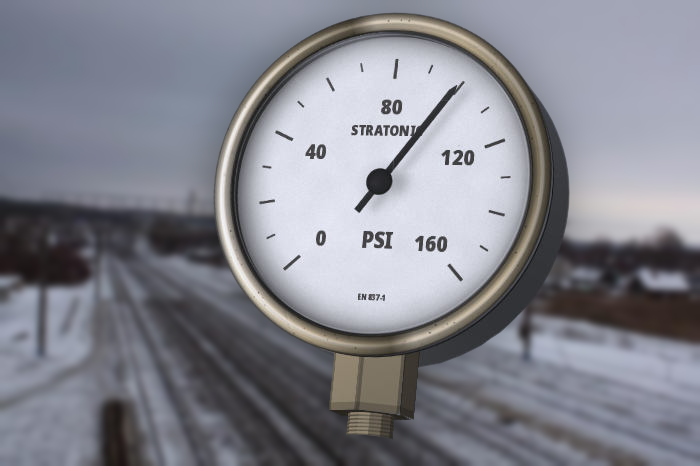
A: 100 psi
